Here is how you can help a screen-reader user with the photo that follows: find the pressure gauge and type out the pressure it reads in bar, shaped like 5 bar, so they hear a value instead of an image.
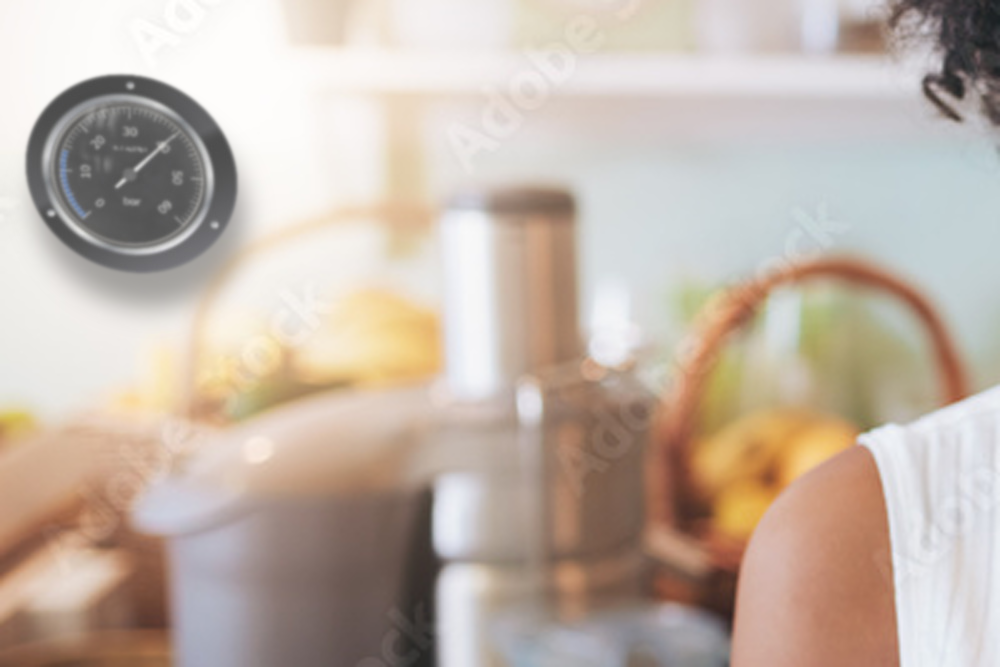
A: 40 bar
